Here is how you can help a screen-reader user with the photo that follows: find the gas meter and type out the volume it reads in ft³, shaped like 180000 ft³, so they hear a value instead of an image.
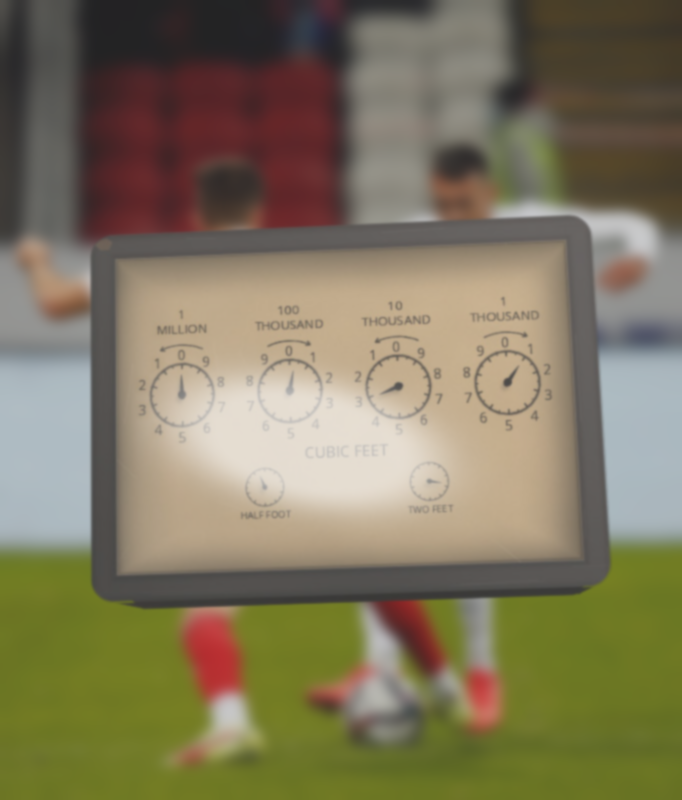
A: 3100 ft³
